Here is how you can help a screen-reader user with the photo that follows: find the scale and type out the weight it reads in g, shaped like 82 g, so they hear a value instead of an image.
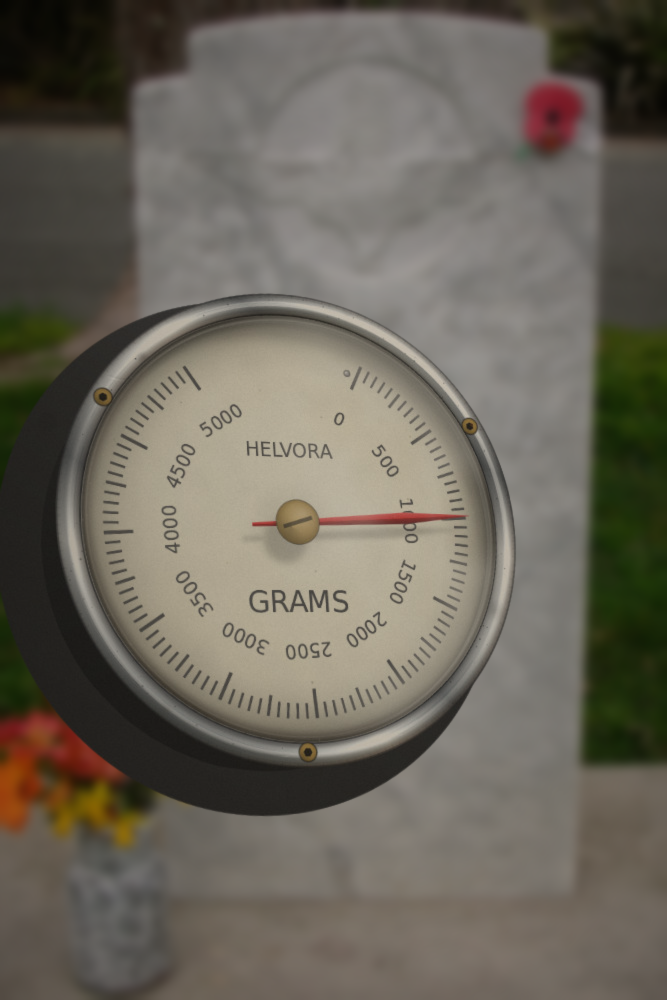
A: 1000 g
